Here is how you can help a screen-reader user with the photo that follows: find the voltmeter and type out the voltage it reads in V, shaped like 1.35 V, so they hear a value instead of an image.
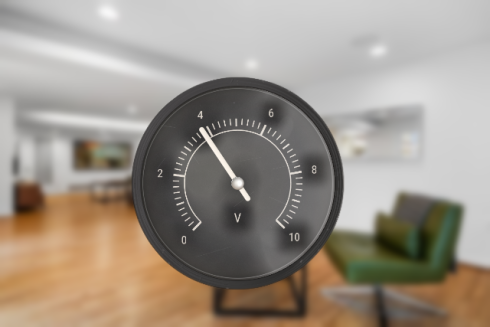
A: 3.8 V
